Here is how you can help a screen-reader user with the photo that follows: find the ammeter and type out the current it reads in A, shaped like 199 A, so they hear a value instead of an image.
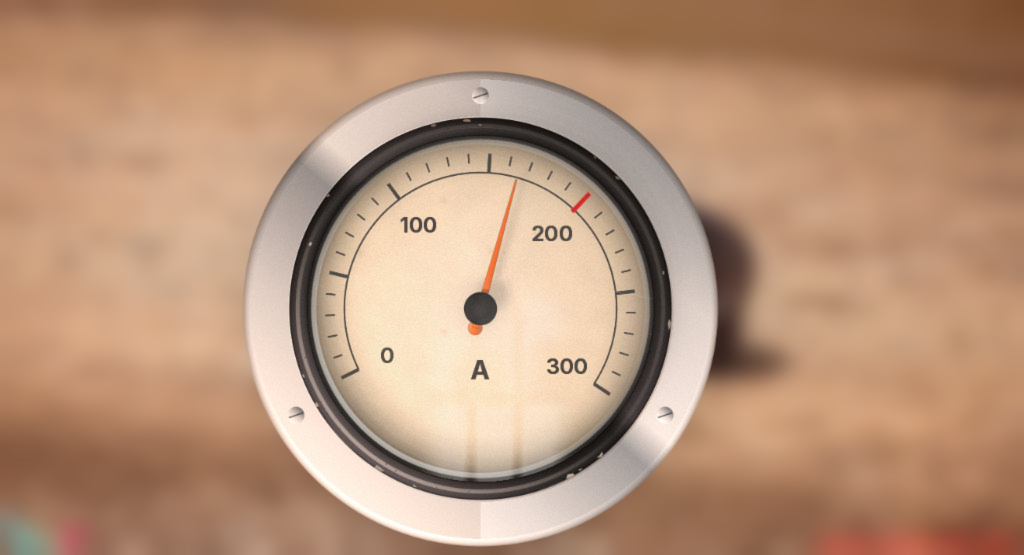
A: 165 A
